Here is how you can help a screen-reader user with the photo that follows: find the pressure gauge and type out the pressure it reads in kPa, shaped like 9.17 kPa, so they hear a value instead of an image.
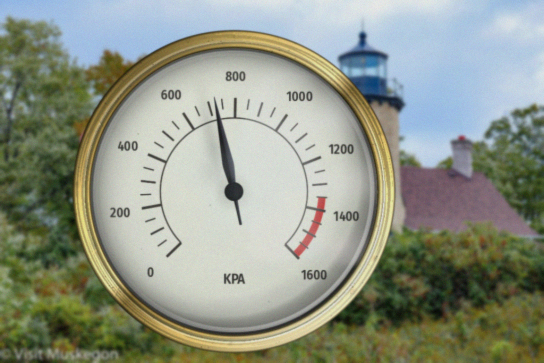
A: 725 kPa
